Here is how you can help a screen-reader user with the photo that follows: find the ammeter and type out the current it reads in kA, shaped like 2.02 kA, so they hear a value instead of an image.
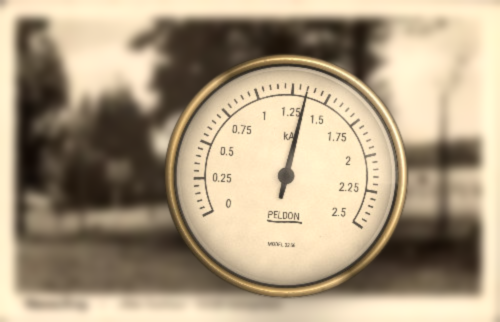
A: 1.35 kA
